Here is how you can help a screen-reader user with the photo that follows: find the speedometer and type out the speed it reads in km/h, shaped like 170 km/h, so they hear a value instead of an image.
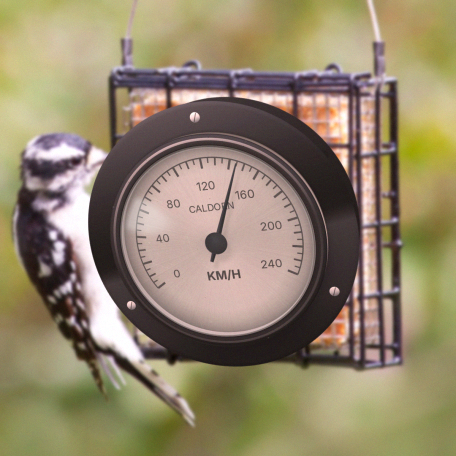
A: 145 km/h
